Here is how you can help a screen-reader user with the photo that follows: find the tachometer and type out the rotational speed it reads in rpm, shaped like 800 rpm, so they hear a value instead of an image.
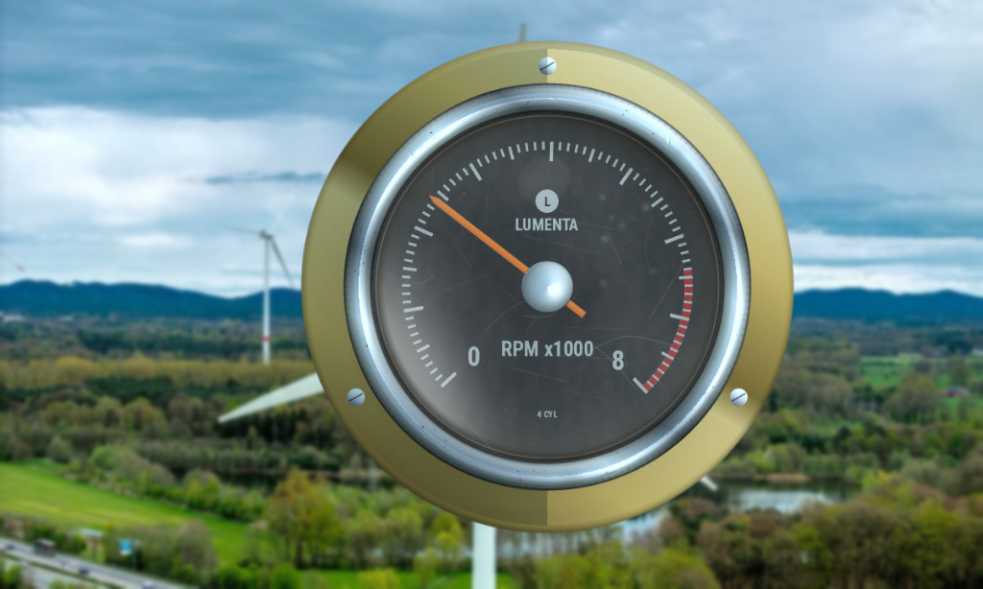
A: 2400 rpm
